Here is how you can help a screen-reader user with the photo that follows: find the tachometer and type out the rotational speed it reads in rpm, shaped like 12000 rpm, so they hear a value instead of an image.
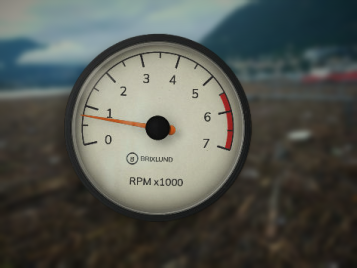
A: 750 rpm
